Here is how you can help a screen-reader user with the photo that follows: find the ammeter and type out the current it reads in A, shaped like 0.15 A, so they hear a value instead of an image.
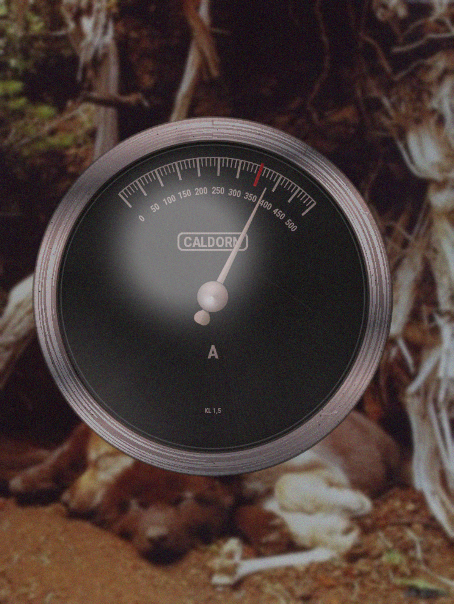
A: 380 A
